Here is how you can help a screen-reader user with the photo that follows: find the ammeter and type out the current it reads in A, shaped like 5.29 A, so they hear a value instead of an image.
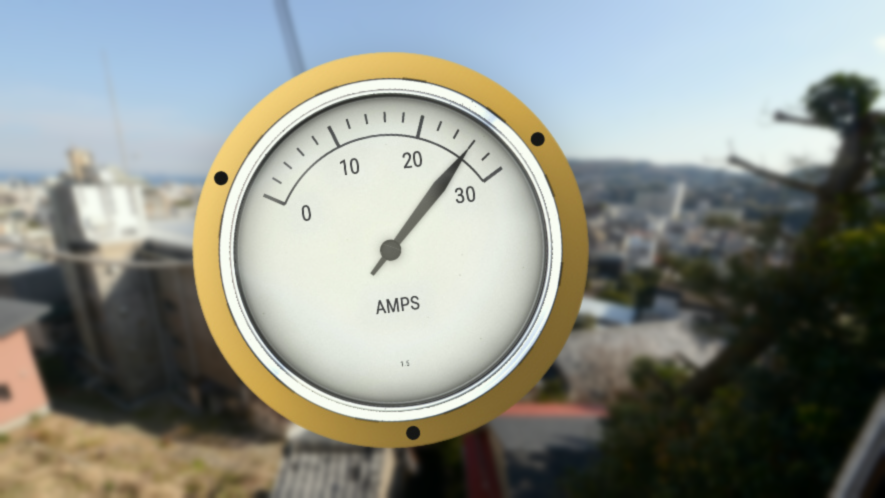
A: 26 A
